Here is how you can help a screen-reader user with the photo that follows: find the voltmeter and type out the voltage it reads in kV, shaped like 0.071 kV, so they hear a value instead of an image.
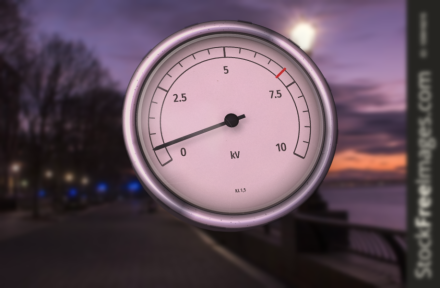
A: 0.5 kV
